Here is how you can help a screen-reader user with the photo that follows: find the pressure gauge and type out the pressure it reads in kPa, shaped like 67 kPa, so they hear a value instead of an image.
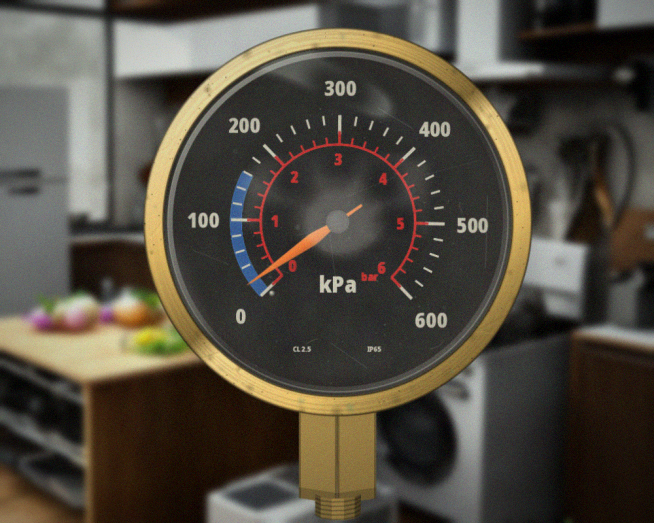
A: 20 kPa
